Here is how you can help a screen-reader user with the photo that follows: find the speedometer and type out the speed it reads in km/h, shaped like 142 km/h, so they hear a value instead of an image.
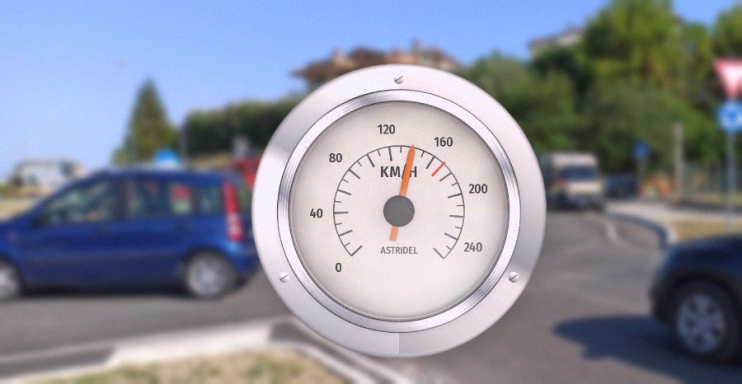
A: 140 km/h
